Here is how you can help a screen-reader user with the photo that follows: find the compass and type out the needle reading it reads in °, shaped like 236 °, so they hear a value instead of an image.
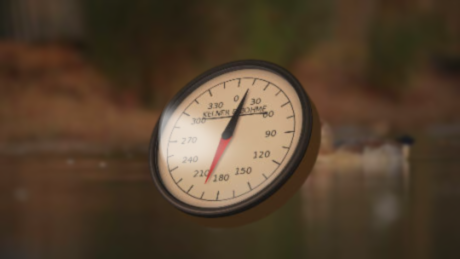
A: 195 °
